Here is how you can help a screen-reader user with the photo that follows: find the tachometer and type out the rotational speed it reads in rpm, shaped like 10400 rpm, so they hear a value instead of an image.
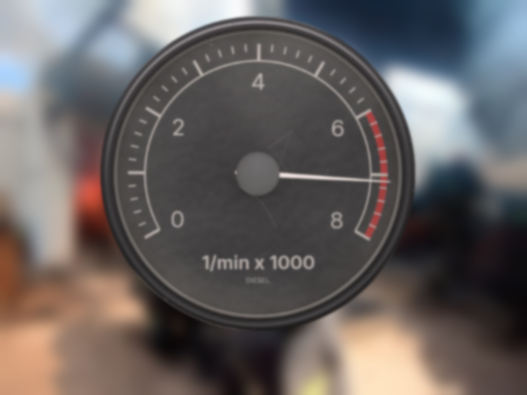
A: 7100 rpm
